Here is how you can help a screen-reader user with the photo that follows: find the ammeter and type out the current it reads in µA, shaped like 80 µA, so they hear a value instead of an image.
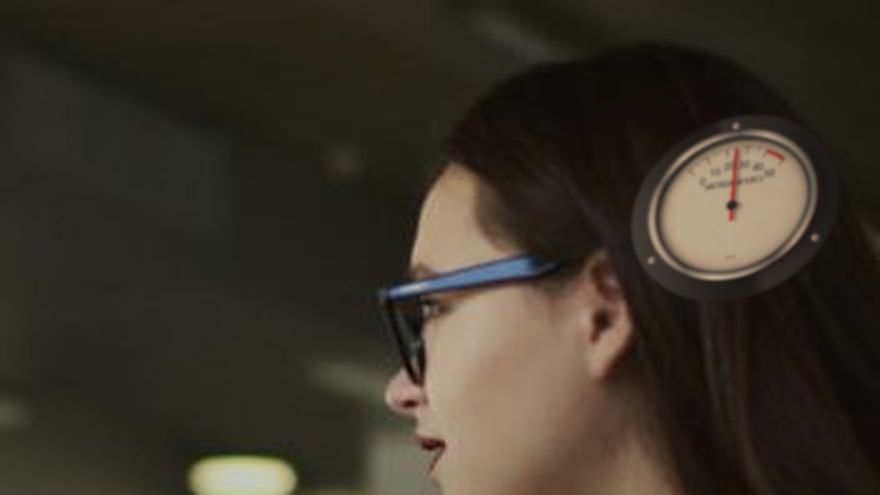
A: 25 µA
